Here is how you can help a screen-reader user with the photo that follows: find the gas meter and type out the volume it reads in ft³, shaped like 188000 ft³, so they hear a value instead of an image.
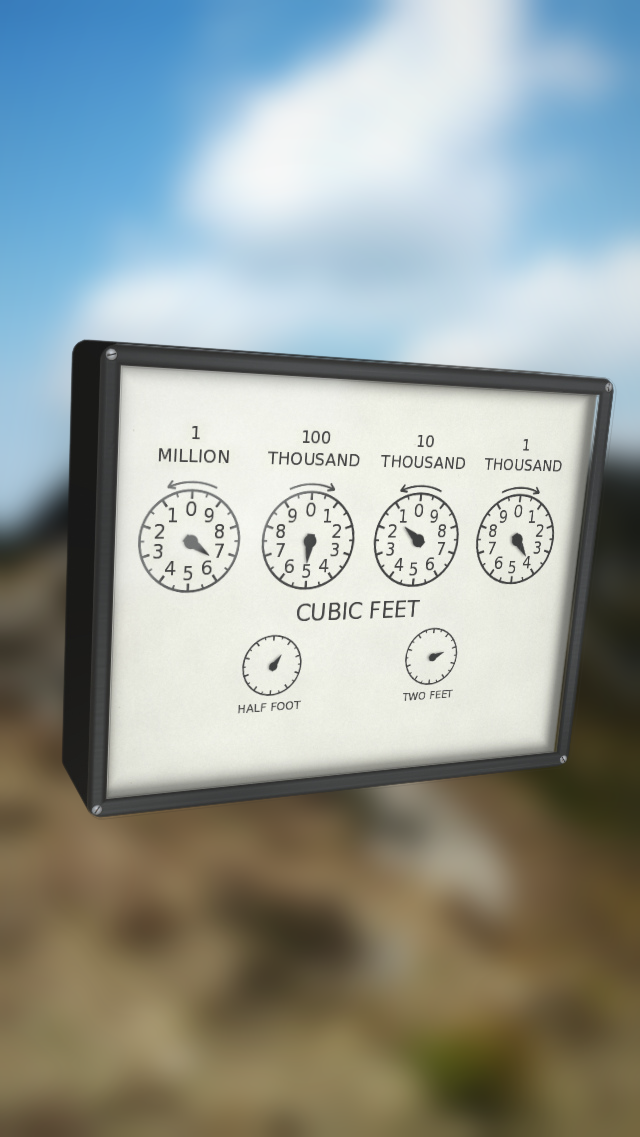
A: 651400 ft³
